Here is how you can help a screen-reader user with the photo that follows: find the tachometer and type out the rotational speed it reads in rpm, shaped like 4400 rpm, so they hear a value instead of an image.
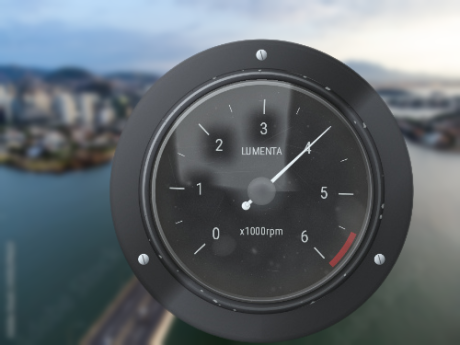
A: 4000 rpm
